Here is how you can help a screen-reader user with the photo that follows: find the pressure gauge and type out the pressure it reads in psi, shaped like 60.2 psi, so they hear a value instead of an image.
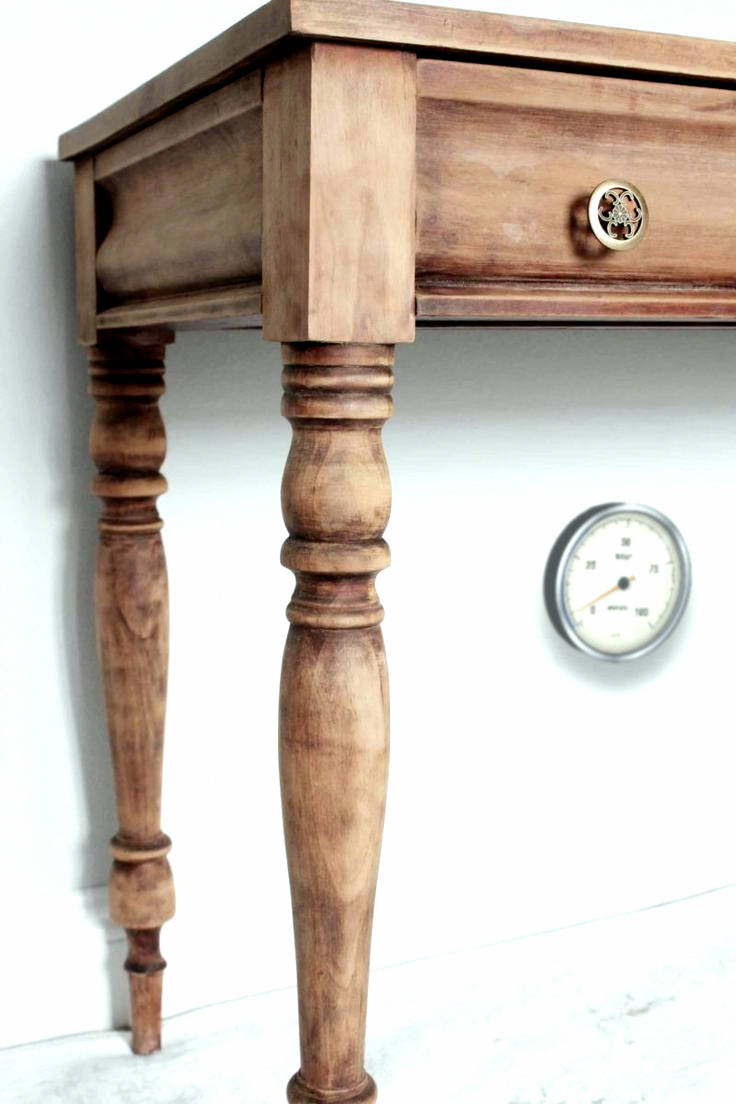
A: 5 psi
